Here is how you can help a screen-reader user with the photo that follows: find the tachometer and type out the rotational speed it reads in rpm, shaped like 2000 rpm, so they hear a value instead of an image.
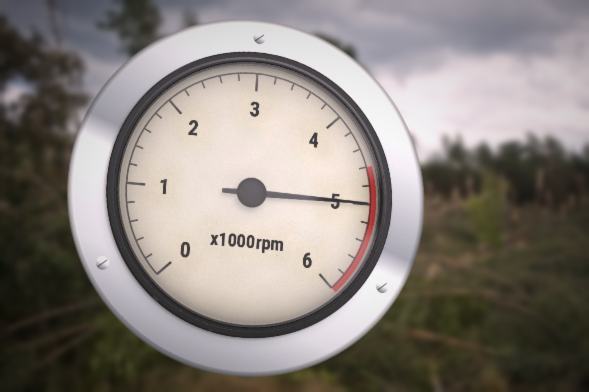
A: 5000 rpm
